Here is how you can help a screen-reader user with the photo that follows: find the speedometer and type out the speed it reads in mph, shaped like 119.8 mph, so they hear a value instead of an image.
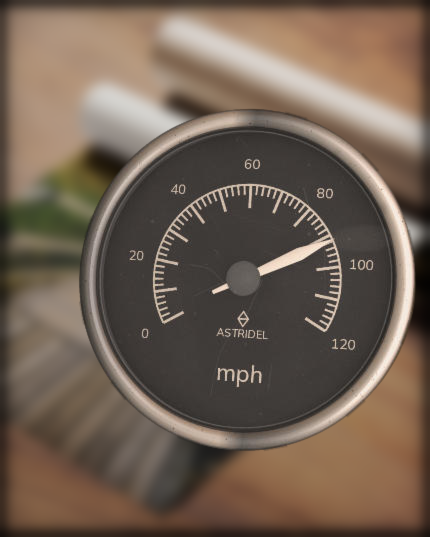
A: 92 mph
